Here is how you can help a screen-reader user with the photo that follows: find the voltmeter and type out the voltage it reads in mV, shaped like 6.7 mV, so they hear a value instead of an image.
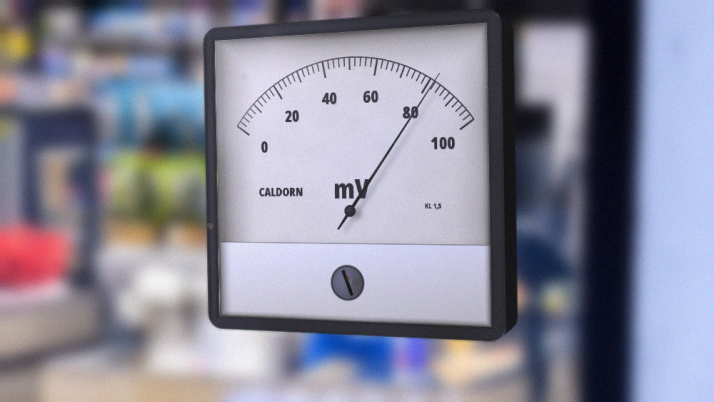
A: 82 mV
